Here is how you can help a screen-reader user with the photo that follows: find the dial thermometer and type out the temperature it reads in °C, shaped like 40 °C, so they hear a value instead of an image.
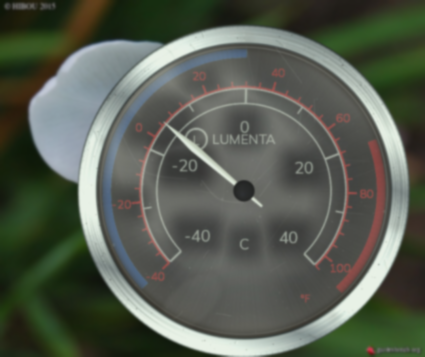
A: -15 °C
